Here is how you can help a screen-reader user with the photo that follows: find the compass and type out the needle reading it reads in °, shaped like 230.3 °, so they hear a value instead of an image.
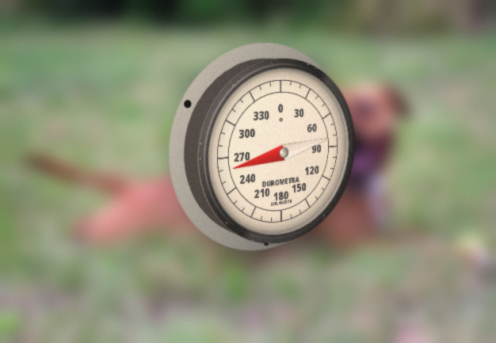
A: 260 °
